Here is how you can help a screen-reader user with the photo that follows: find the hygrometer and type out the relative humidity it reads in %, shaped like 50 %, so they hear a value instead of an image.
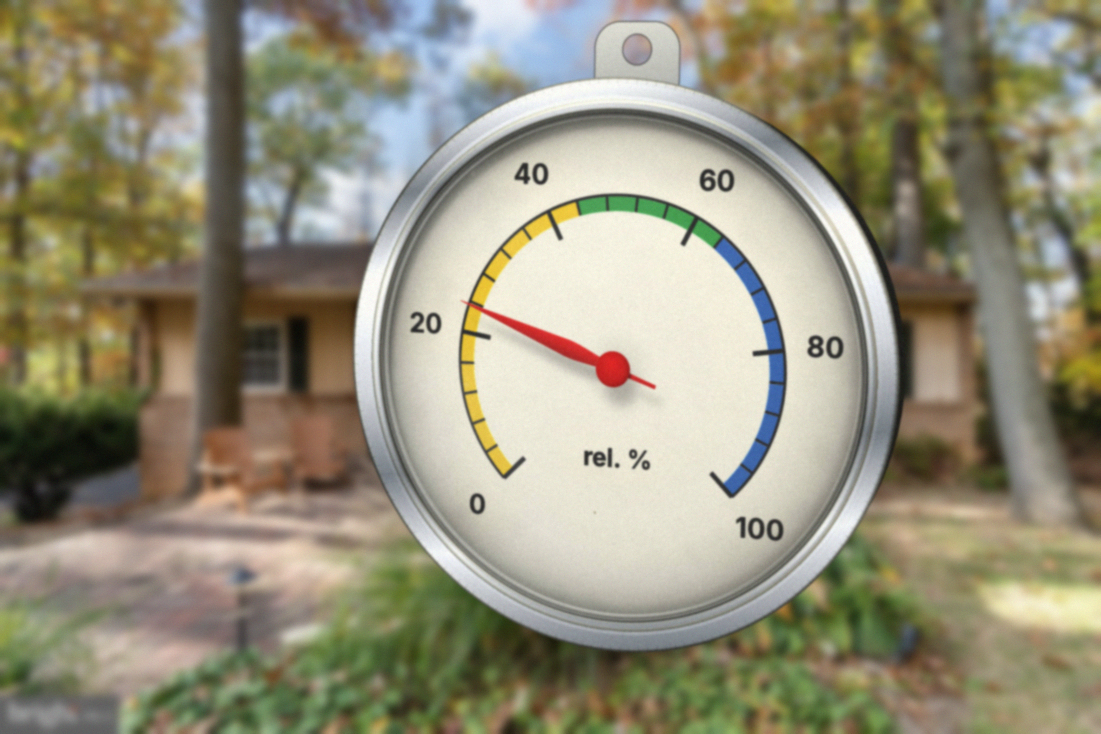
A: 24 %
